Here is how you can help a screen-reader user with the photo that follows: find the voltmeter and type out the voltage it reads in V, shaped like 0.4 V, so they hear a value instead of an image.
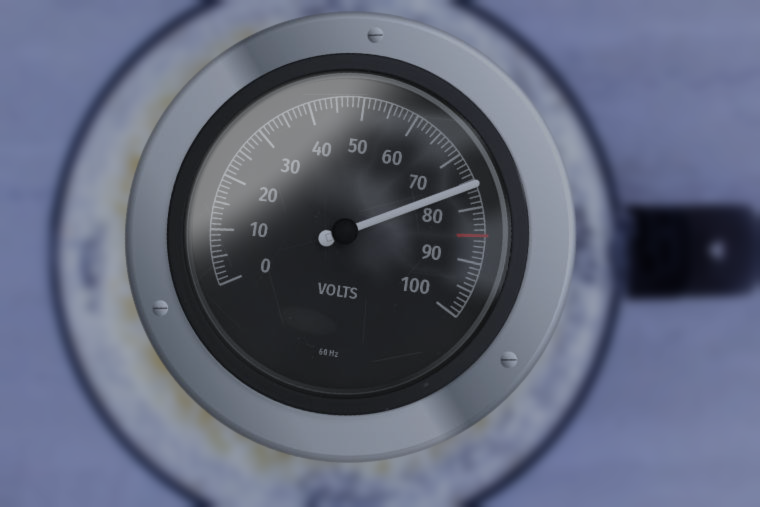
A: 76 V
